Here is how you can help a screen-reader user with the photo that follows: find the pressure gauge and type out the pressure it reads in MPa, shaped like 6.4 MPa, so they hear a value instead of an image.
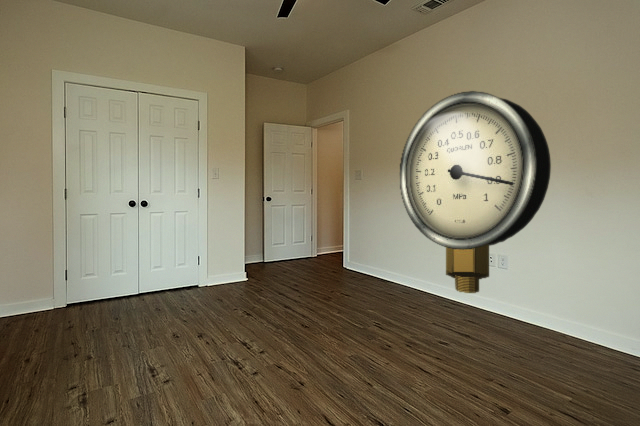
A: 0.9 MPa
